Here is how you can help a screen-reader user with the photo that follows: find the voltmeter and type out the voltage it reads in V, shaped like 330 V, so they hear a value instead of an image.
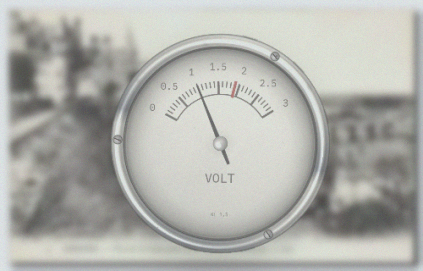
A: 1 V
